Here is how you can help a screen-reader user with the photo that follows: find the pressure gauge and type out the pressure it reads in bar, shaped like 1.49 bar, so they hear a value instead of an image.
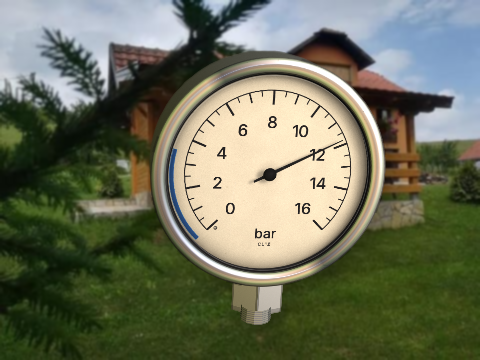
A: 11.75 bar
